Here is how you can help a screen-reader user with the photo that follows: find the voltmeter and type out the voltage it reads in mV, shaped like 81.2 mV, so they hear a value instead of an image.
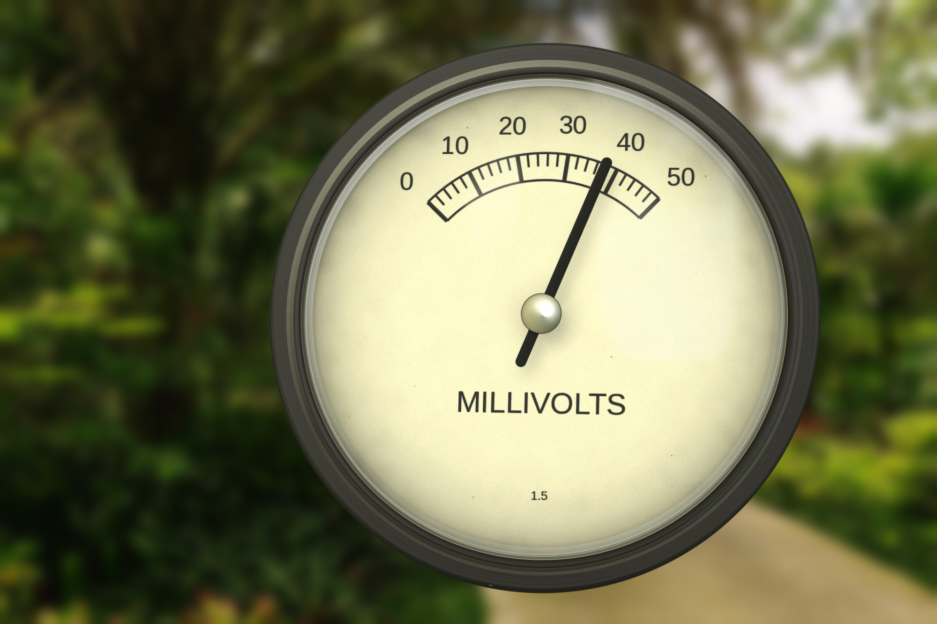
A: 38 mV
